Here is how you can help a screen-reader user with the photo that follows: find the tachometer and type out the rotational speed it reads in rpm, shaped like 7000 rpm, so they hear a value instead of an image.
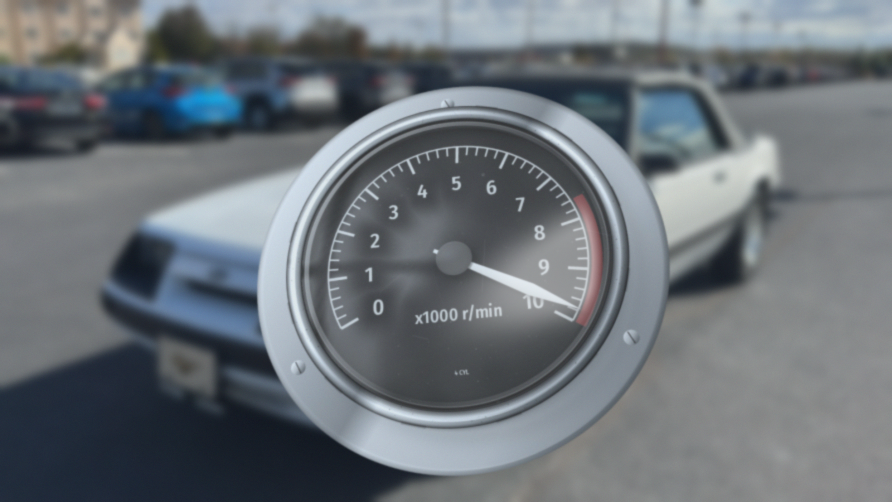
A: 9800 rpm
